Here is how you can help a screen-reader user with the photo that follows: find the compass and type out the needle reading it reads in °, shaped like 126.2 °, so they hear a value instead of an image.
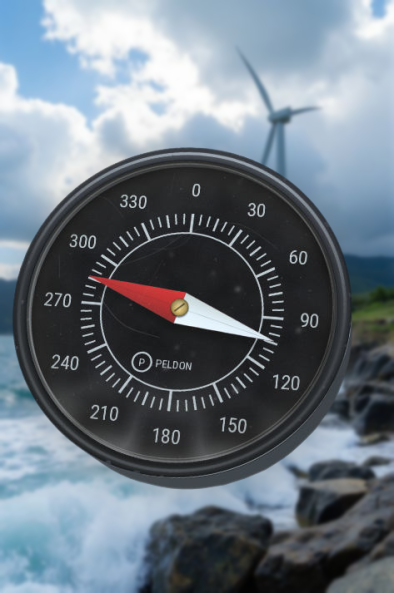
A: 285 °
